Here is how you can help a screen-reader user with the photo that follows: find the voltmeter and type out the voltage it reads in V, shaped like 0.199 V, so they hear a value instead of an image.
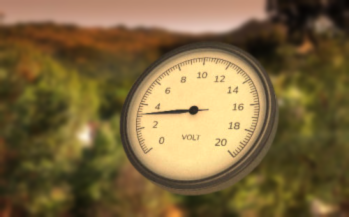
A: 3 V
